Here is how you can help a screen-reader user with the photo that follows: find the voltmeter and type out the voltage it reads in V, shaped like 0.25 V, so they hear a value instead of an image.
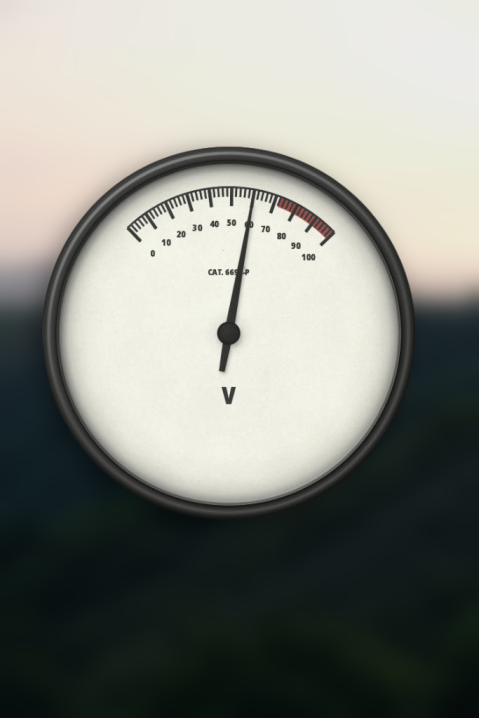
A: 60 V
